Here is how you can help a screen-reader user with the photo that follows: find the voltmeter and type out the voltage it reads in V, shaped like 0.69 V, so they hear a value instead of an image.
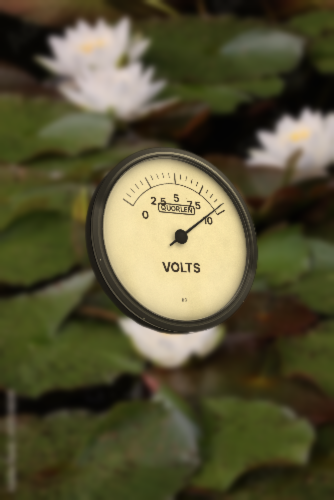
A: 9.5 V
